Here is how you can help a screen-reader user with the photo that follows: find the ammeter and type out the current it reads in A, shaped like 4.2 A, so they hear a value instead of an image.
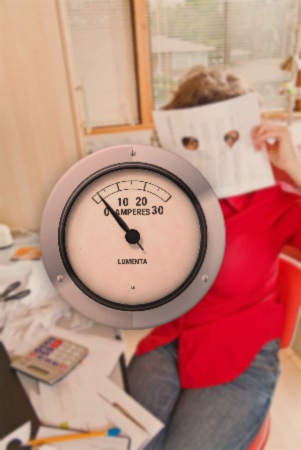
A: 2.5 A
